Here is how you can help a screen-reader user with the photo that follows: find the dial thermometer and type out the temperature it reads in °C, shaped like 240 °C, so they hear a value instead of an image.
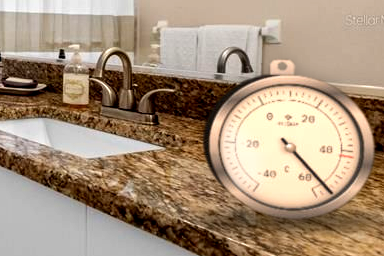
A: 56 °C
